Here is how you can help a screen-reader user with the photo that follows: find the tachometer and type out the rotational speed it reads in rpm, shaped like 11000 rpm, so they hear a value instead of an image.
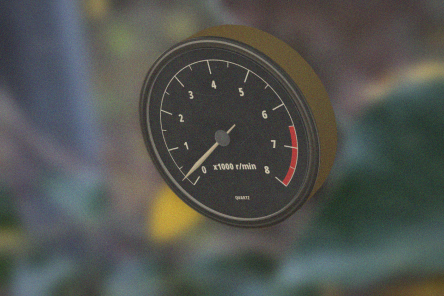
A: 250 rpm
